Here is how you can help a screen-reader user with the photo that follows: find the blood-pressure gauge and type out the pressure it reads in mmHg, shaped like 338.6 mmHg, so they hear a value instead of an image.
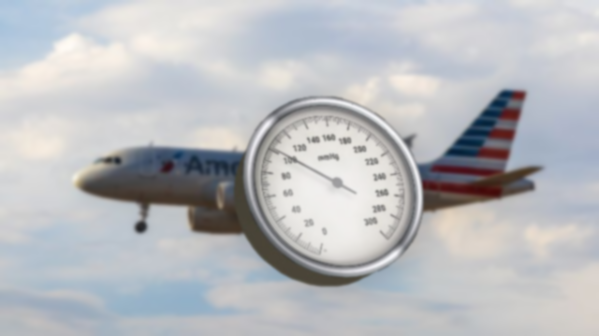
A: 100 mmHg
